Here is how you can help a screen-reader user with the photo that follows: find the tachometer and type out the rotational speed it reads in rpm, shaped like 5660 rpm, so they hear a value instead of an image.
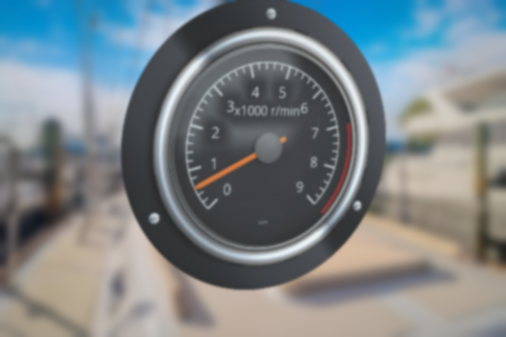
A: 600 rpm
